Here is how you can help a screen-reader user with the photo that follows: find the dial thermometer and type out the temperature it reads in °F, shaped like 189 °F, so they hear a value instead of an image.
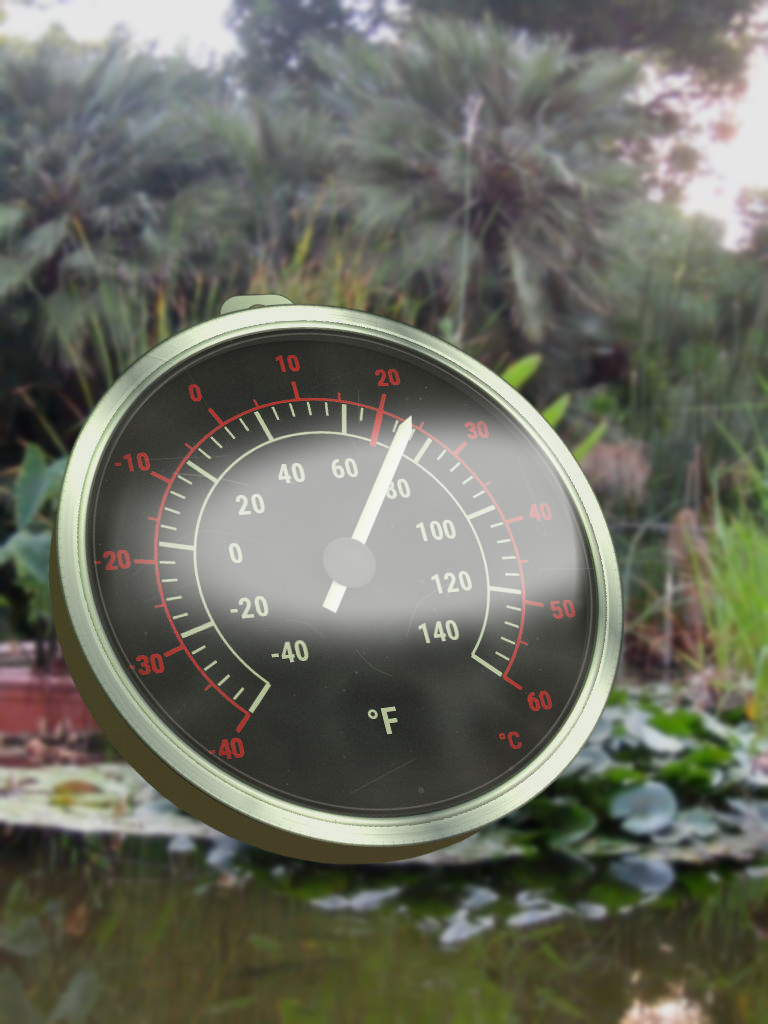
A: 74 °F
